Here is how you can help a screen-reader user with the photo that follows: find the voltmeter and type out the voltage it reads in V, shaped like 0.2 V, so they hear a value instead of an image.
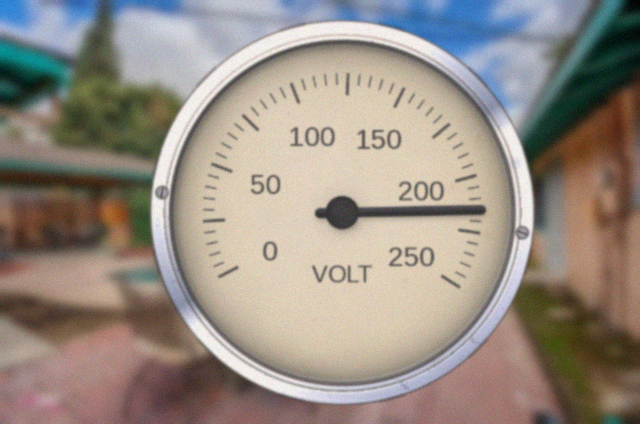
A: 215 V
